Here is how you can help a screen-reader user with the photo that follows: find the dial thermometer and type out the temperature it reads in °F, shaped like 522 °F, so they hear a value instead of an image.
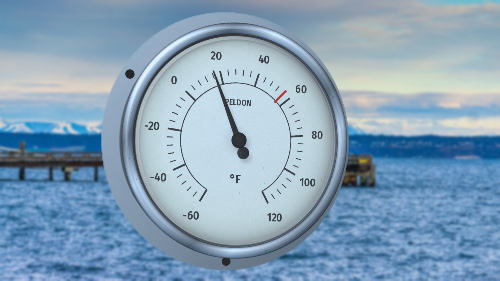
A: 16 °F
